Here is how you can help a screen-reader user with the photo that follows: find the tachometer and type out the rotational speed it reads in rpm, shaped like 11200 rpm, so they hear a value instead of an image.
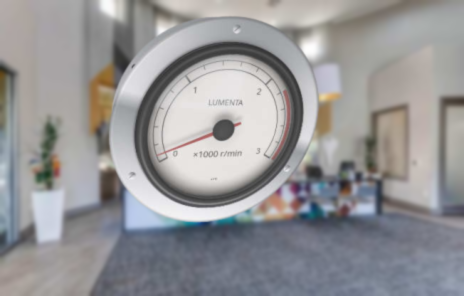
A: 100 rpm
